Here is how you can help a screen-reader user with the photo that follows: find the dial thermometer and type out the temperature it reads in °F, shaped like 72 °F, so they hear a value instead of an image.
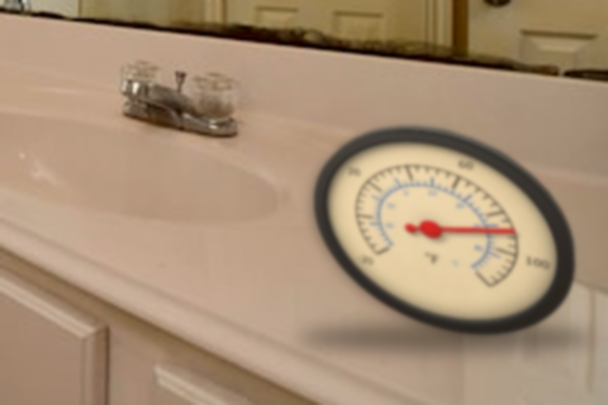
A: 88 °F
